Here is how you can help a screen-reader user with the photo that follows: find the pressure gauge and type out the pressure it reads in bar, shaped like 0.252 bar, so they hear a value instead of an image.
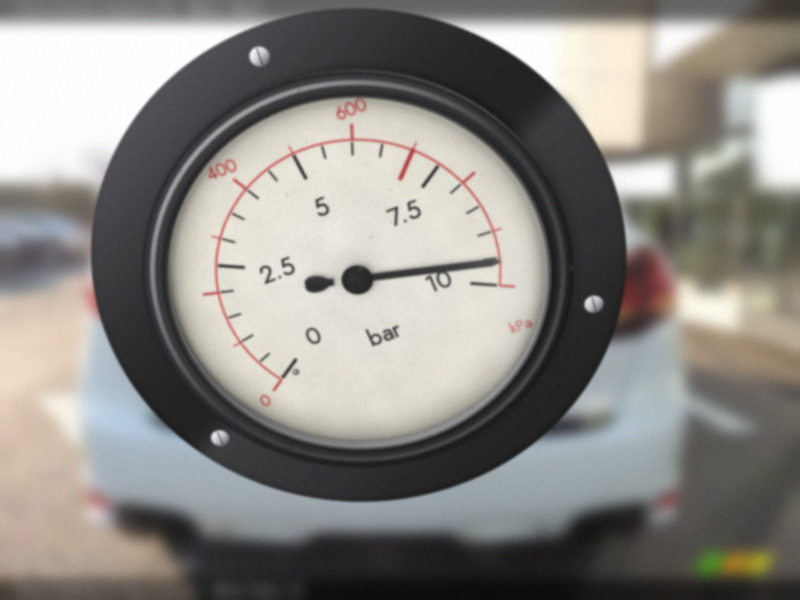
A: 9.5 bar
